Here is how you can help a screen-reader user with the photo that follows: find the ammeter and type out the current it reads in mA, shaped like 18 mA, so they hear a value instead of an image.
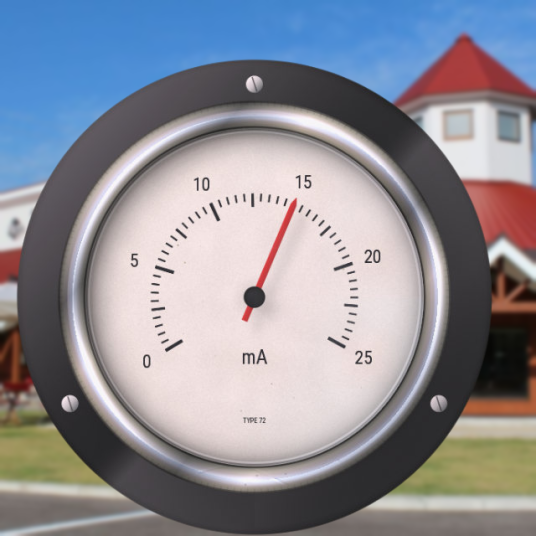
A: 15 mA
